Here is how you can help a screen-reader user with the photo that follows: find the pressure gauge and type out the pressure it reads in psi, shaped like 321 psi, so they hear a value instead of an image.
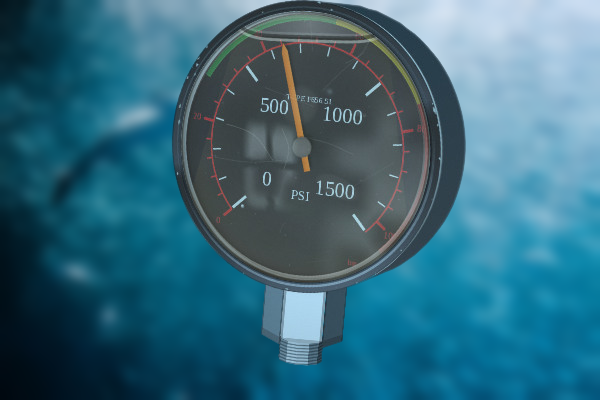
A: 650 psi
